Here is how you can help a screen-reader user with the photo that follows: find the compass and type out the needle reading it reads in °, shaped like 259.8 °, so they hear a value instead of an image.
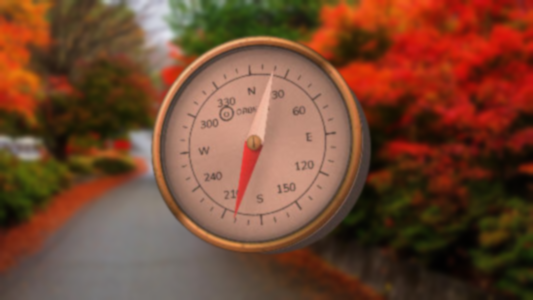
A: 200 °
